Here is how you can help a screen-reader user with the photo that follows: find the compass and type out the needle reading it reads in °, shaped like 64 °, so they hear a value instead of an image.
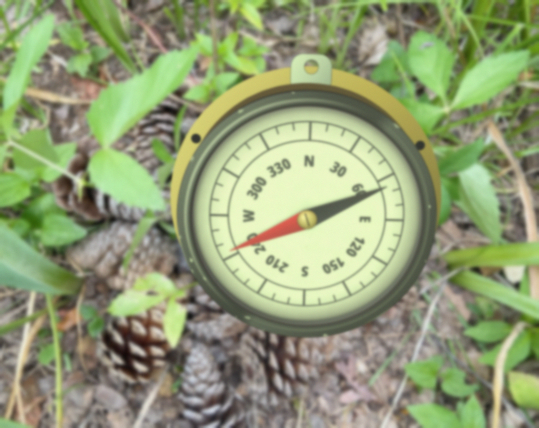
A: 245 °
